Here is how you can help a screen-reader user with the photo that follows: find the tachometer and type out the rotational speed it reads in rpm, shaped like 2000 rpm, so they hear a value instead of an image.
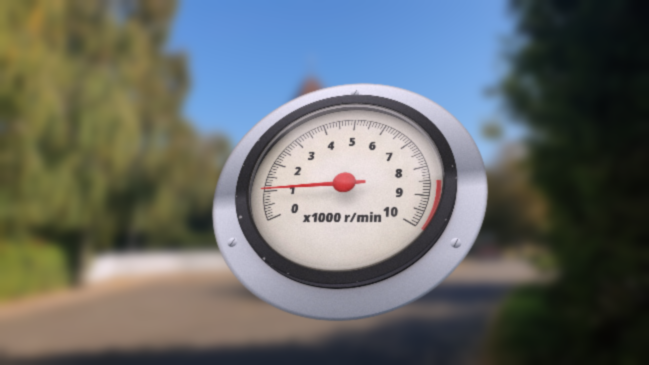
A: 1000 rpm
